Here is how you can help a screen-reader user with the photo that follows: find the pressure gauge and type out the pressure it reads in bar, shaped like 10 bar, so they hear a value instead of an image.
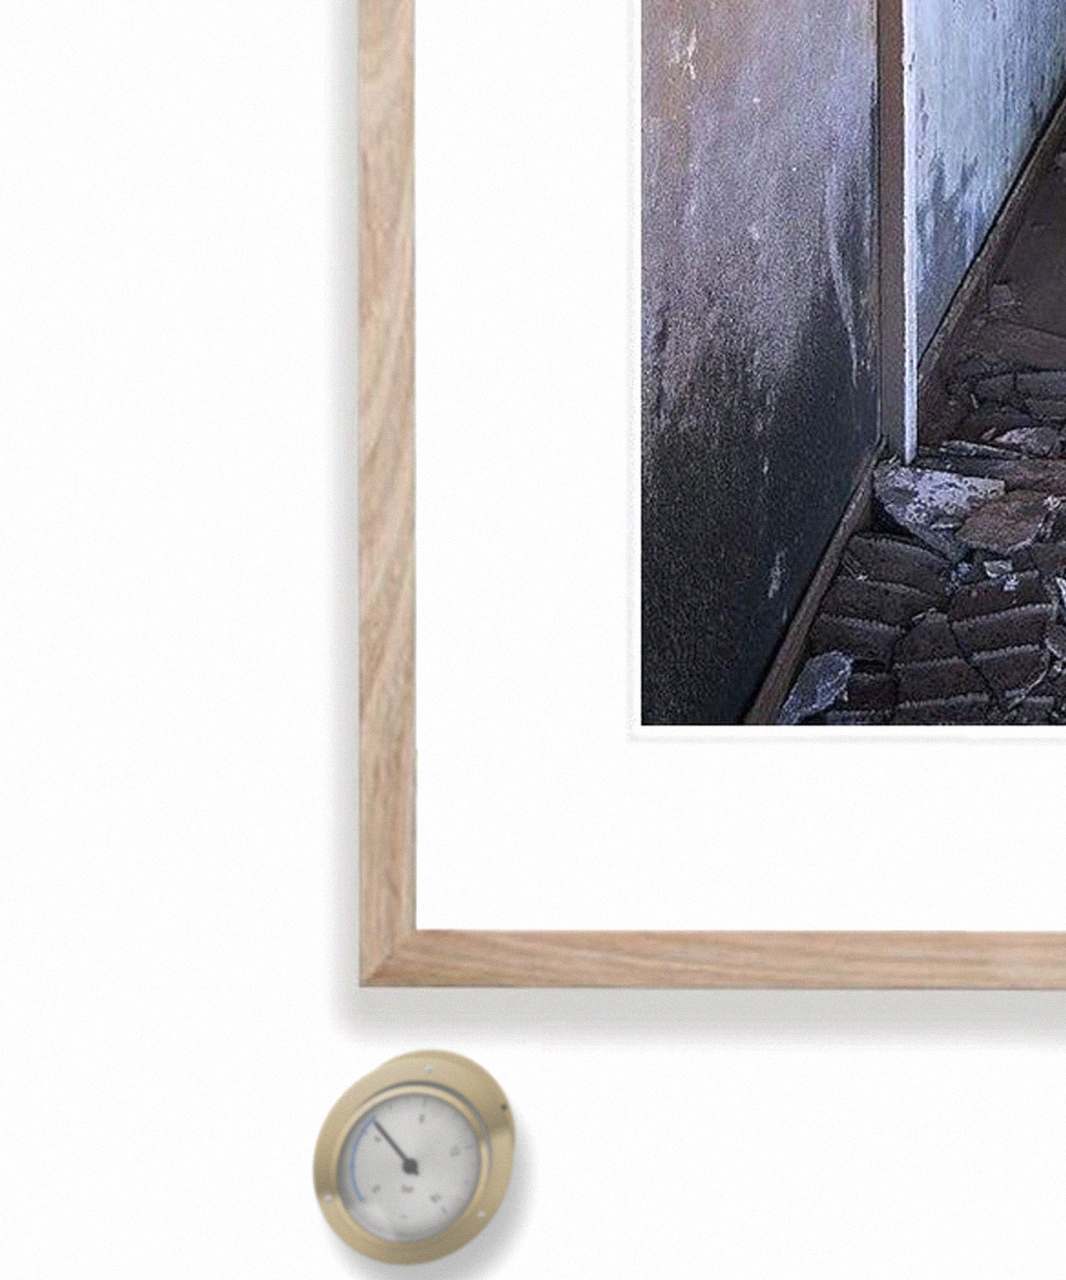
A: 5 bar
